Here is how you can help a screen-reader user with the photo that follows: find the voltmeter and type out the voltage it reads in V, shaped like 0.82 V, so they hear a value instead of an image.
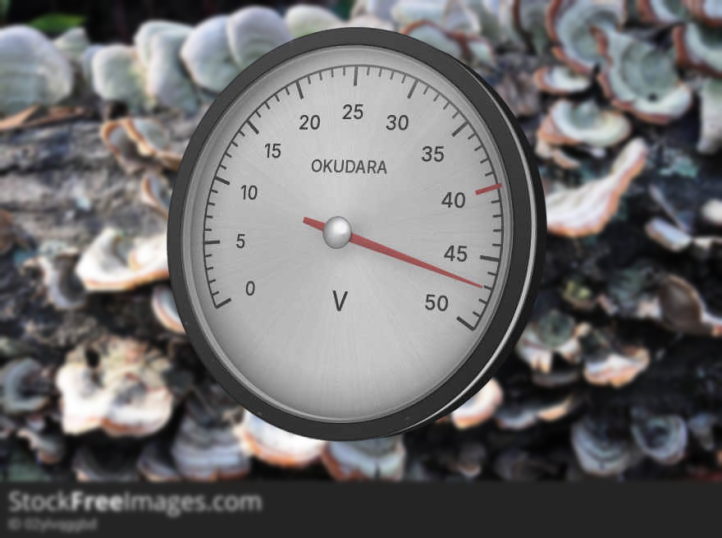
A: 47 V
